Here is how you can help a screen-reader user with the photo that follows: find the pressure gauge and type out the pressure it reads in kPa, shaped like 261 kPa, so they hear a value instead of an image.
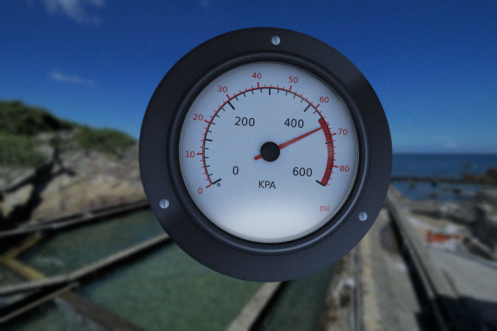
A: 460 kPa
